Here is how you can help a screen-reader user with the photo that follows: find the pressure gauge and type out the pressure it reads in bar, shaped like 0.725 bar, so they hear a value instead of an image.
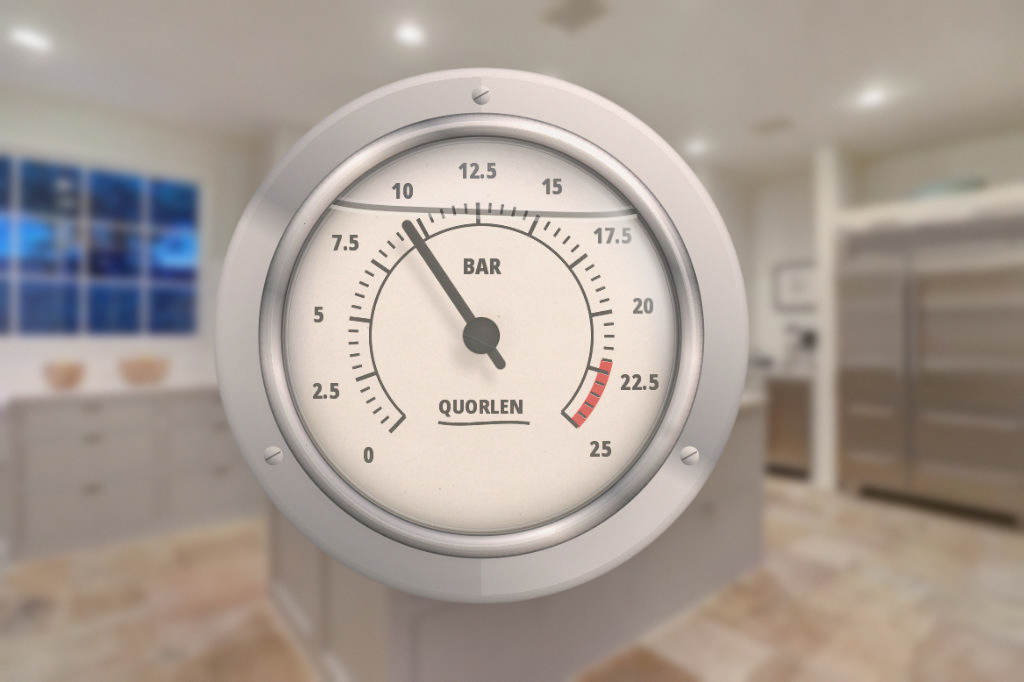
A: 9.5 bar
